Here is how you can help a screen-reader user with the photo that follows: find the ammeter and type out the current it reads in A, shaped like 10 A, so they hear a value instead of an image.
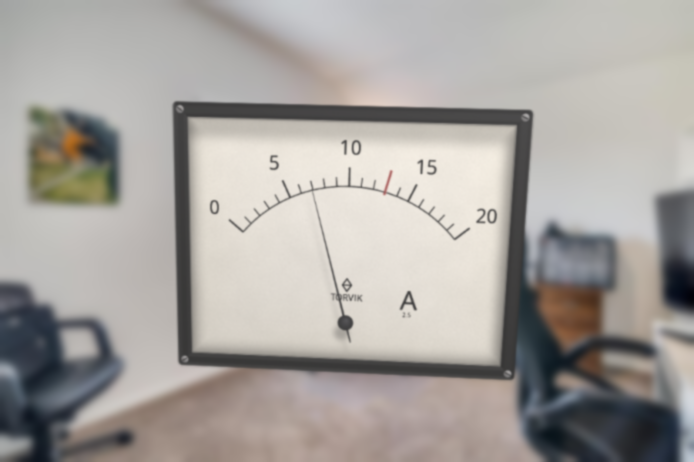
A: 7 A
